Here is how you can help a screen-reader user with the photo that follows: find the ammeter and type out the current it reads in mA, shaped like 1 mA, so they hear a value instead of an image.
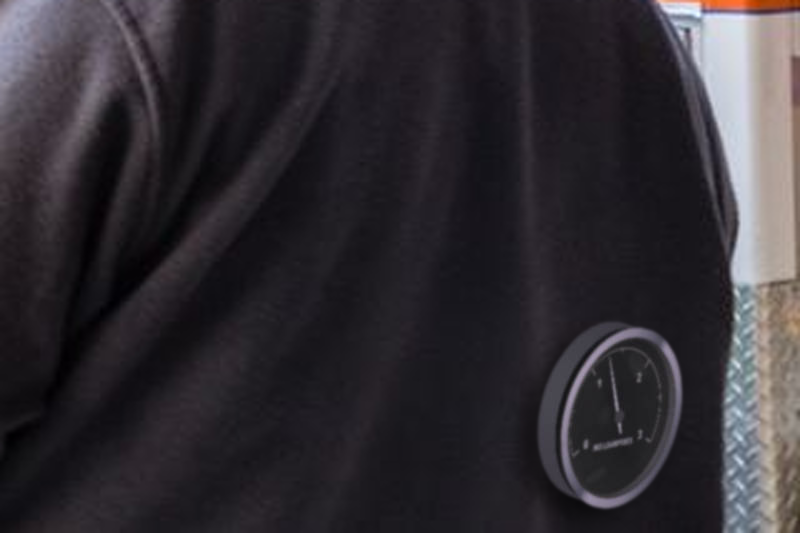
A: 1.25 mA
